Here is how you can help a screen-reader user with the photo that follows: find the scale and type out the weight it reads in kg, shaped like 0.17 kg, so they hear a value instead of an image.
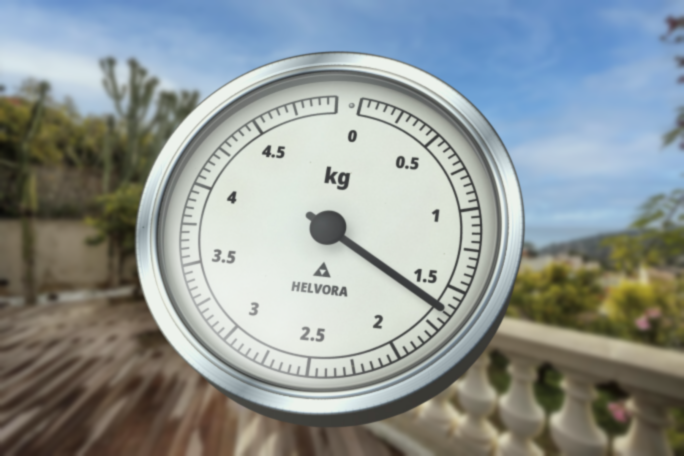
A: 1.65 kg
